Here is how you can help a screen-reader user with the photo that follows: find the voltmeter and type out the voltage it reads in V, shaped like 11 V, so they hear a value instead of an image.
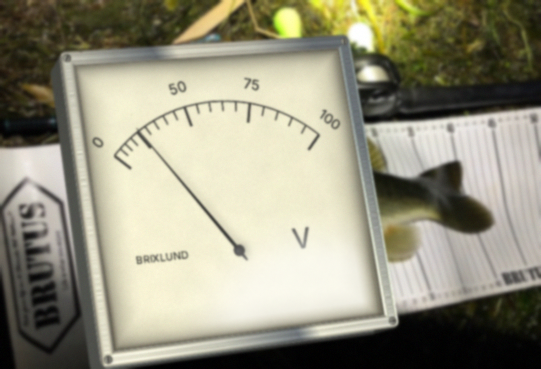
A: 25 V
